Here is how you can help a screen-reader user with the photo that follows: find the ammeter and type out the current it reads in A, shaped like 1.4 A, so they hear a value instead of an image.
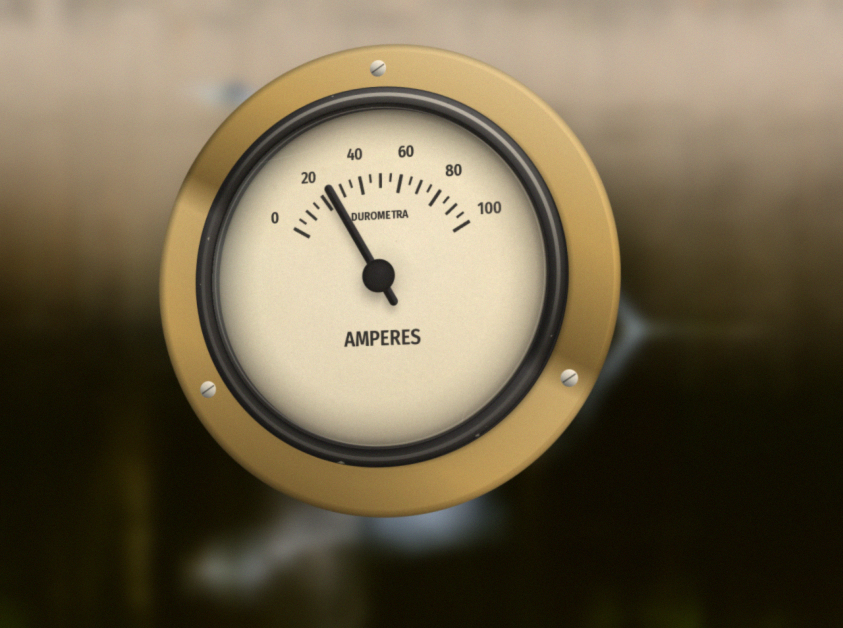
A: 25 A
